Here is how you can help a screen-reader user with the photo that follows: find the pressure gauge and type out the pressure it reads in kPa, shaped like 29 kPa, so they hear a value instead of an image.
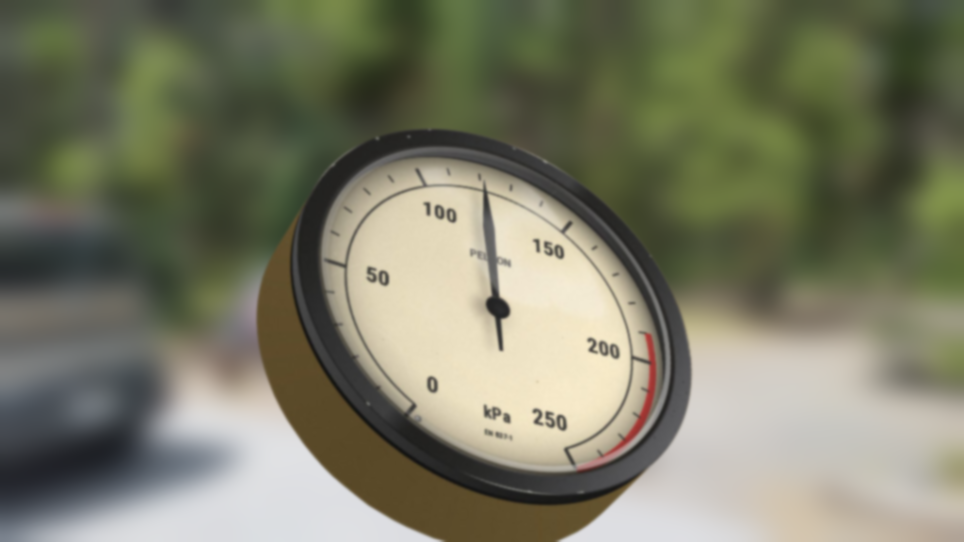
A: 120 kPa
